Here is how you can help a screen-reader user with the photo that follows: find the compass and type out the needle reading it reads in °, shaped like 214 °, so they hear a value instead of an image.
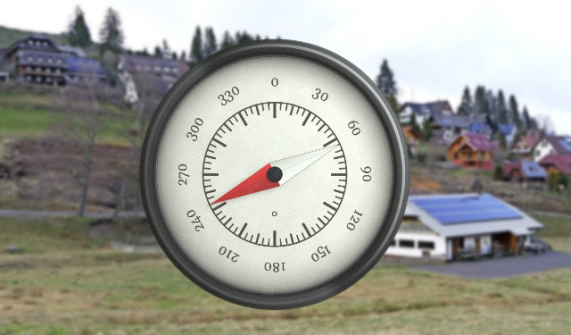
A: 245 °
